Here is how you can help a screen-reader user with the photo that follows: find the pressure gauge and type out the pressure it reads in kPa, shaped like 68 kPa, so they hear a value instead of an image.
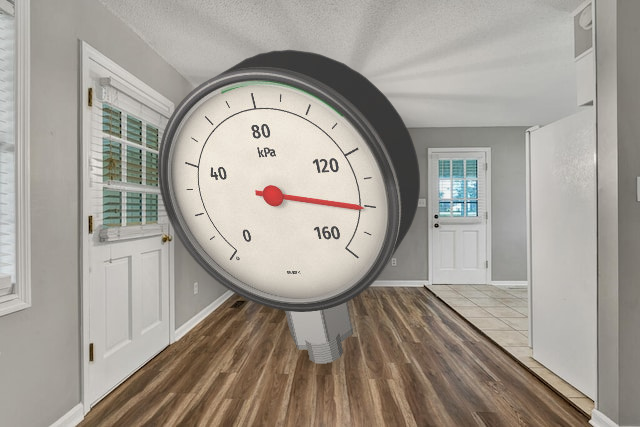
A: 140 kPa
